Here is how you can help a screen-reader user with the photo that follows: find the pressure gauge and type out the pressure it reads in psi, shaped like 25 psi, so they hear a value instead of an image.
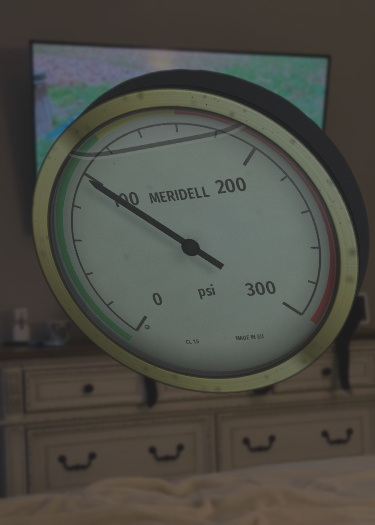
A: 100 psi
